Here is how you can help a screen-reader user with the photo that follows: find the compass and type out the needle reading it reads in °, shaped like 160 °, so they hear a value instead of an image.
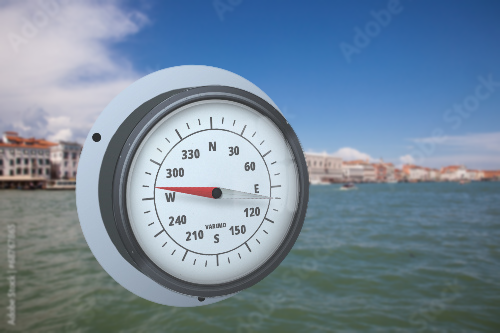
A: 280 °
